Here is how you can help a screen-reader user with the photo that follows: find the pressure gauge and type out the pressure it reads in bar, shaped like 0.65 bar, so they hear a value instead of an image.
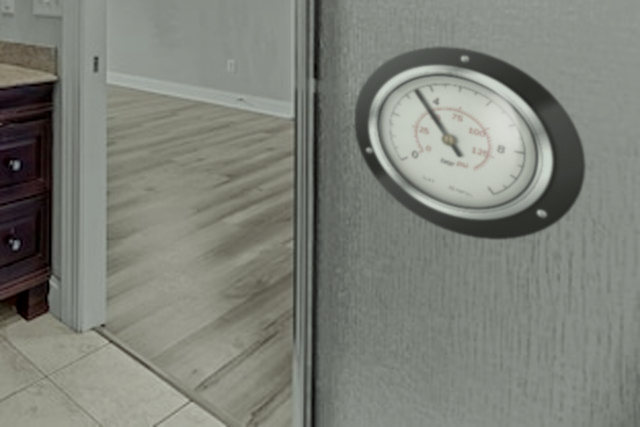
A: 3.5 bar
